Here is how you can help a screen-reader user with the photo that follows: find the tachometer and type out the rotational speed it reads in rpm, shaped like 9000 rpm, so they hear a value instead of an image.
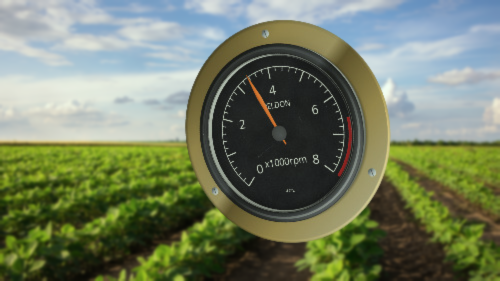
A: 3400 rpm
